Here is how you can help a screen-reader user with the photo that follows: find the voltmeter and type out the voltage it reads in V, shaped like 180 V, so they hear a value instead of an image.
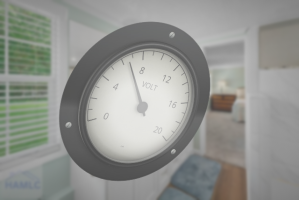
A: 6.5 V
